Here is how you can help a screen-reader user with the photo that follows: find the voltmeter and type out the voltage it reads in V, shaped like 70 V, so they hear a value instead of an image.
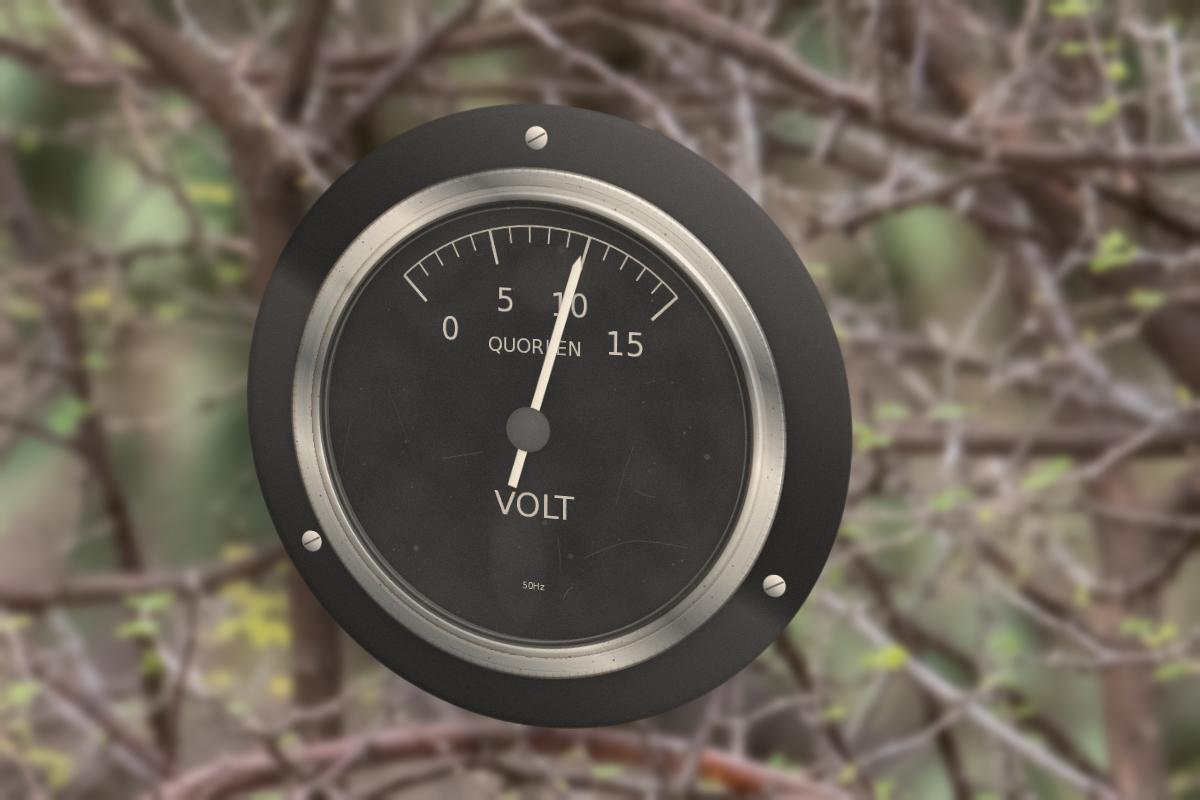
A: 10 V
